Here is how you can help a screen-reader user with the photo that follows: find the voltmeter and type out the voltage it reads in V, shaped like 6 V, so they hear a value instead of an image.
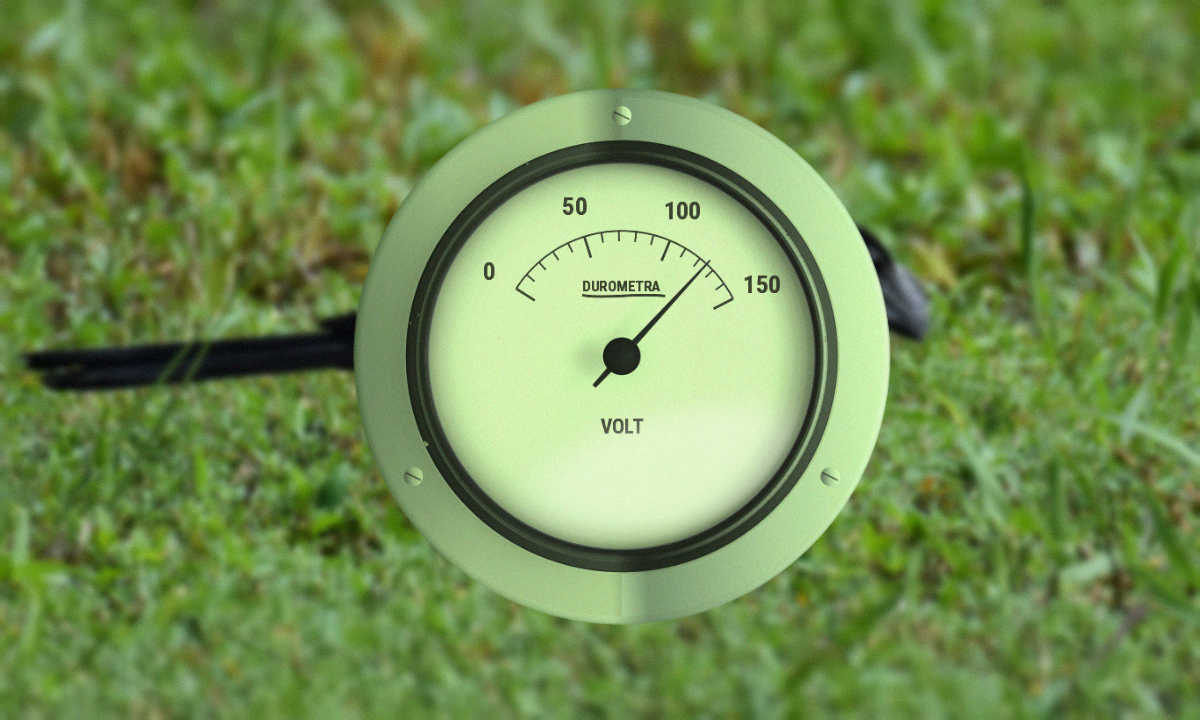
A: 125 V
